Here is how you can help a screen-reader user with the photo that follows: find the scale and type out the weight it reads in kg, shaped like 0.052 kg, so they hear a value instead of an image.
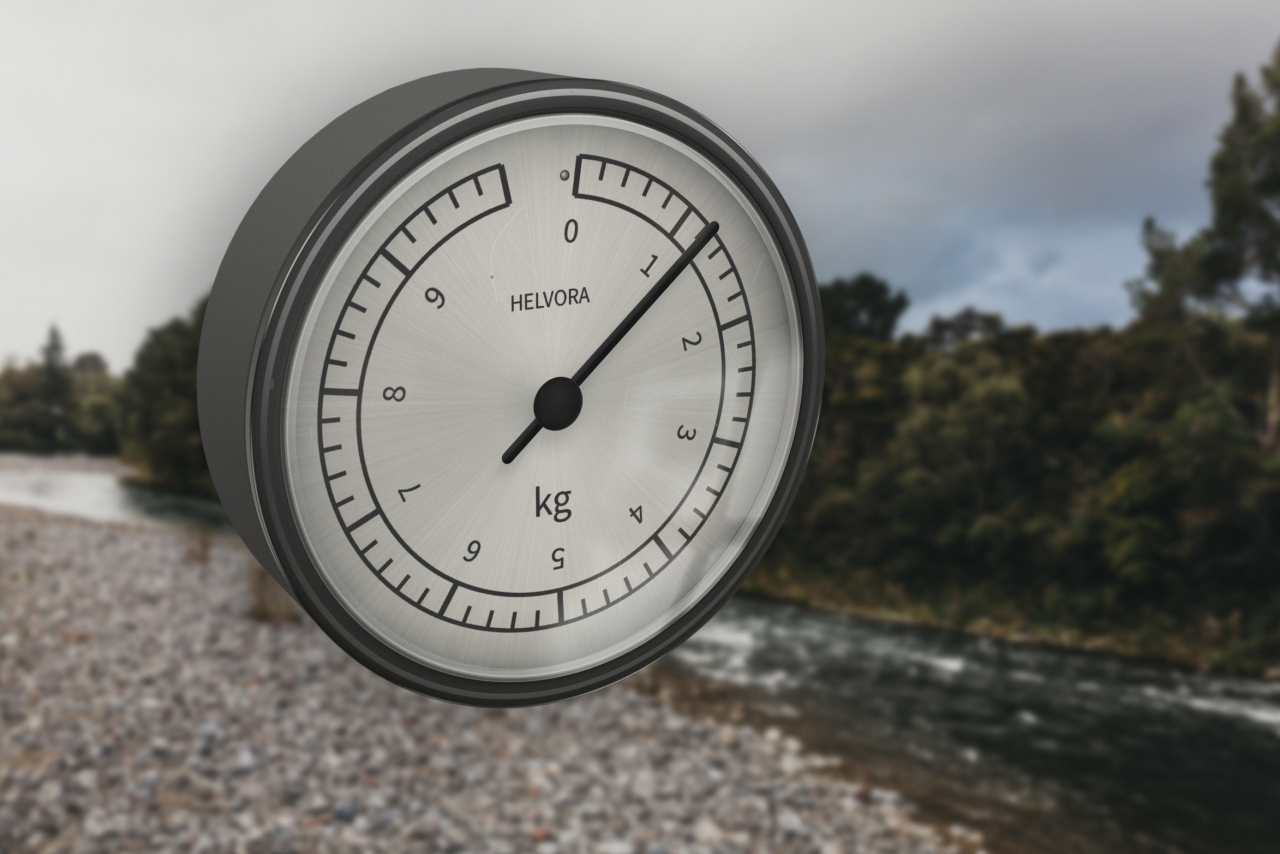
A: 1.2 kg
